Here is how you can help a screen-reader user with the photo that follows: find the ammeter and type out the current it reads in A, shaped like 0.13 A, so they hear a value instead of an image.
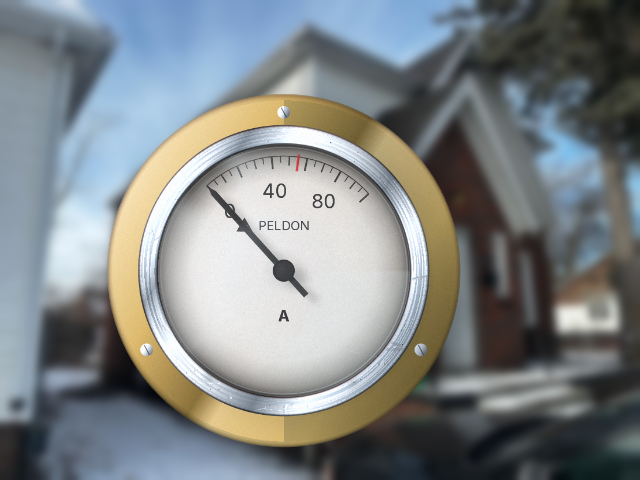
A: 0 A
